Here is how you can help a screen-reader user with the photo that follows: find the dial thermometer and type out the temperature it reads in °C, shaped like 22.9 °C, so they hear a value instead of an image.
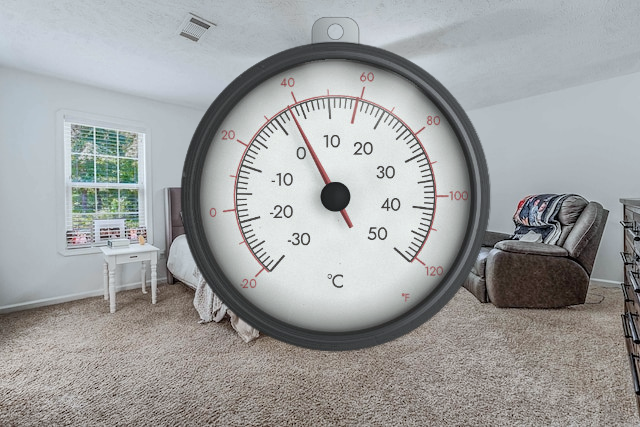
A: 3 °C
